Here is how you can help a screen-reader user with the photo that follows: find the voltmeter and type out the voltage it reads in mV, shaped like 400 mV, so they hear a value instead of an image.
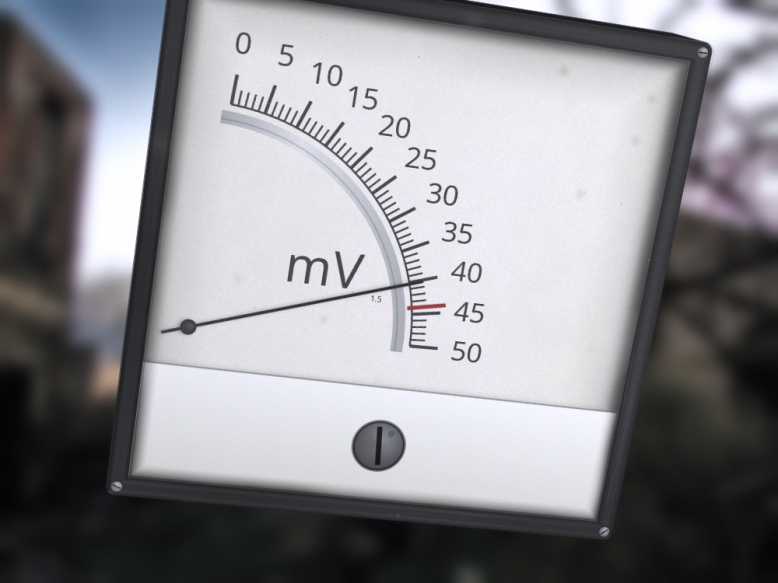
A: 40 mV
